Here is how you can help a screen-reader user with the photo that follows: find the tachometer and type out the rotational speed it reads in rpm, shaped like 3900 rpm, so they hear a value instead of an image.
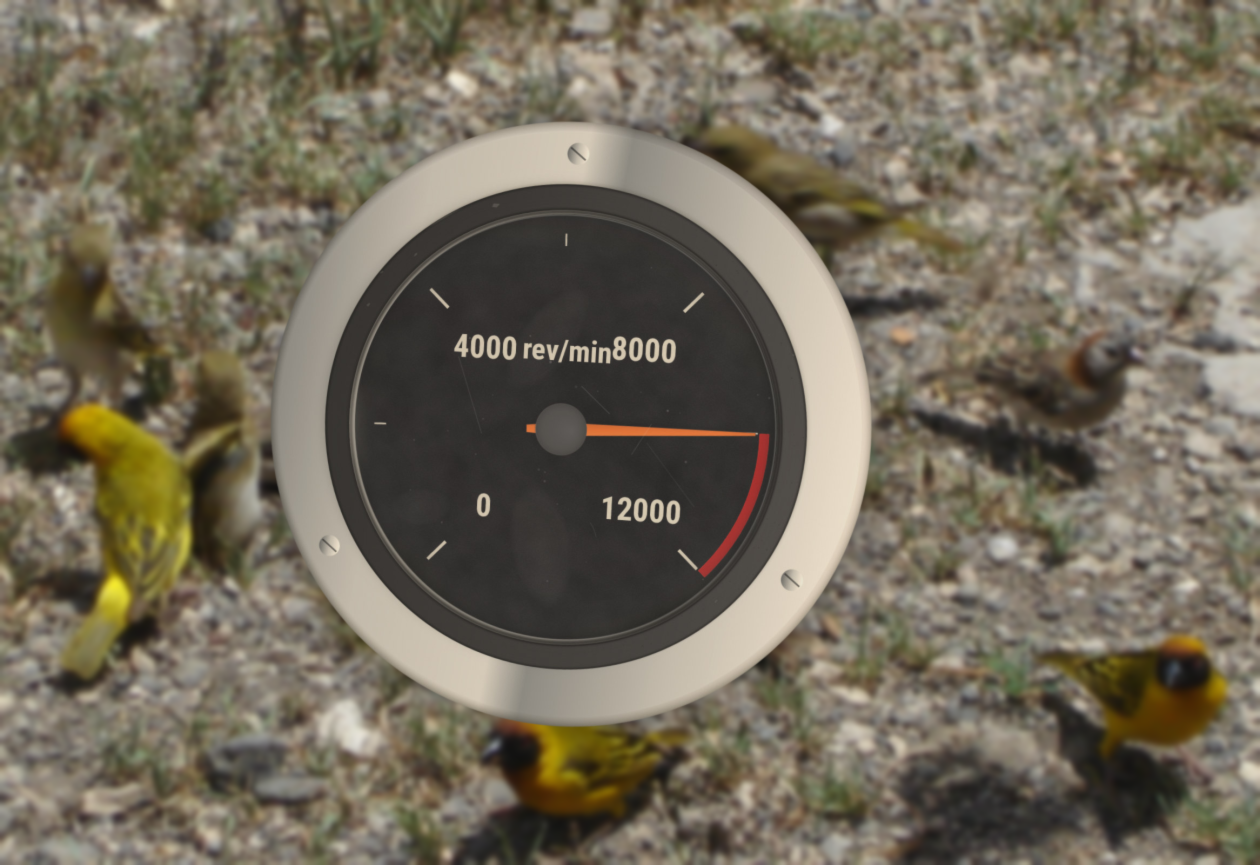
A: 10000 rpm
